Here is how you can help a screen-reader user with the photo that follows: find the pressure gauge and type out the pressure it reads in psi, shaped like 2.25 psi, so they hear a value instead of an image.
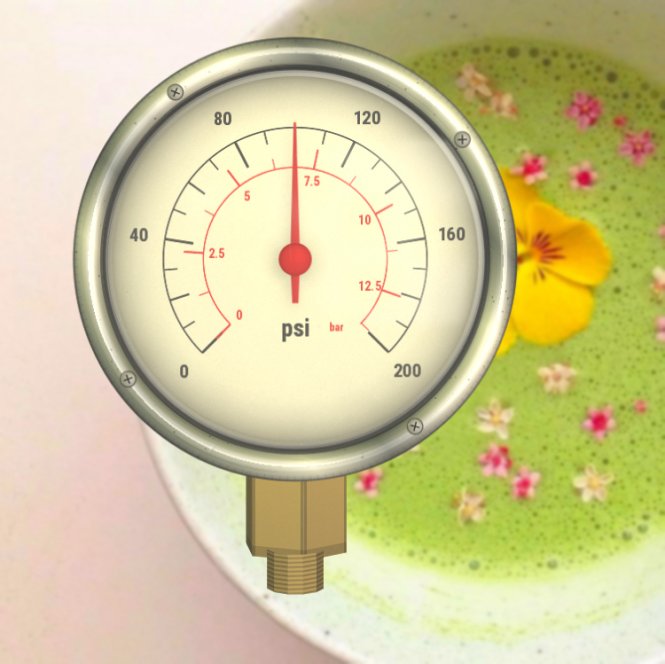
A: 100 psi
